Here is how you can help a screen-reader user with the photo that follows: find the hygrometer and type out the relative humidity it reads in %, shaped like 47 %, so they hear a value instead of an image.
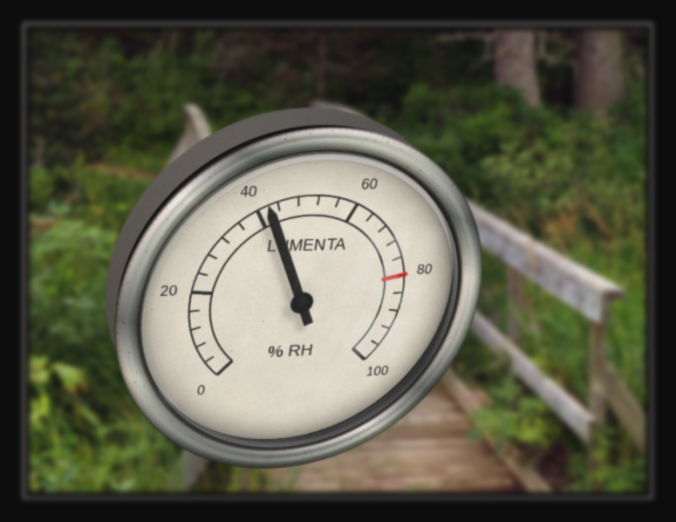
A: 42 %
